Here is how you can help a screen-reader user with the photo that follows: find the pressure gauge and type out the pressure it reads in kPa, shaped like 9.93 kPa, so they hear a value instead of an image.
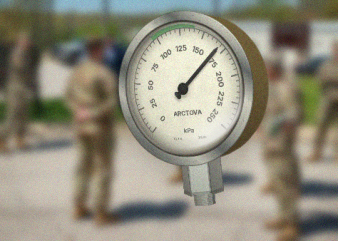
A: 170 kPa
